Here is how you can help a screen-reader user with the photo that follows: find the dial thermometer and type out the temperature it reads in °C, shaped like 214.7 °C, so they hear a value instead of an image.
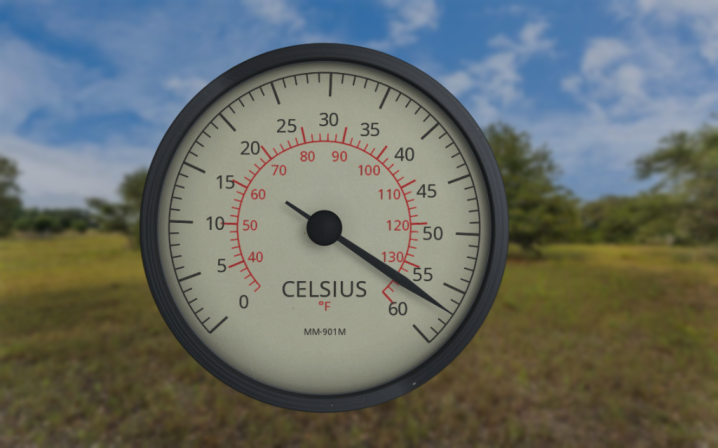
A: 57 °C
